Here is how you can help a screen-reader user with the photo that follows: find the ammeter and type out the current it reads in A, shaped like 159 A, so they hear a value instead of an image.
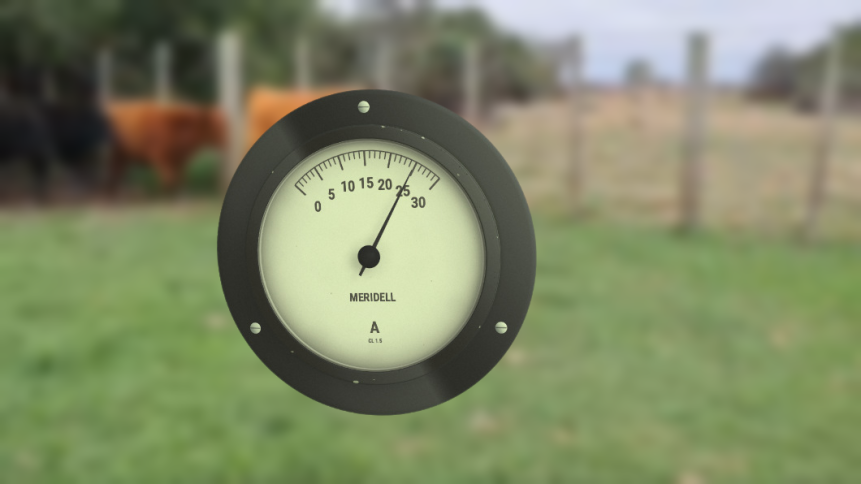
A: 25 A
